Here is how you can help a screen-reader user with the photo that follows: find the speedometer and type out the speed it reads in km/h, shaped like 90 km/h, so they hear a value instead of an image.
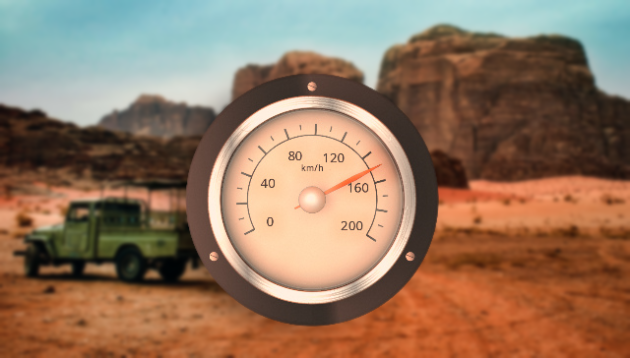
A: 150 km/h
